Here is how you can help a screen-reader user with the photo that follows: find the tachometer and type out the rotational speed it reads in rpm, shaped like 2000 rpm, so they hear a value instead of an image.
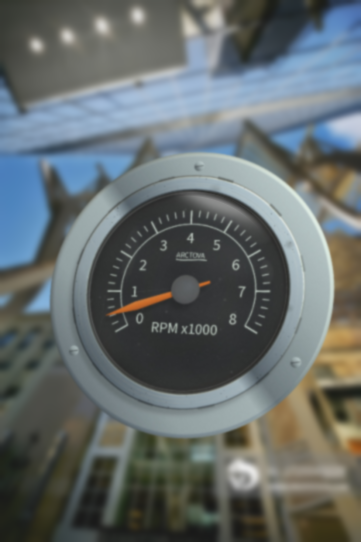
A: 400 rpm
